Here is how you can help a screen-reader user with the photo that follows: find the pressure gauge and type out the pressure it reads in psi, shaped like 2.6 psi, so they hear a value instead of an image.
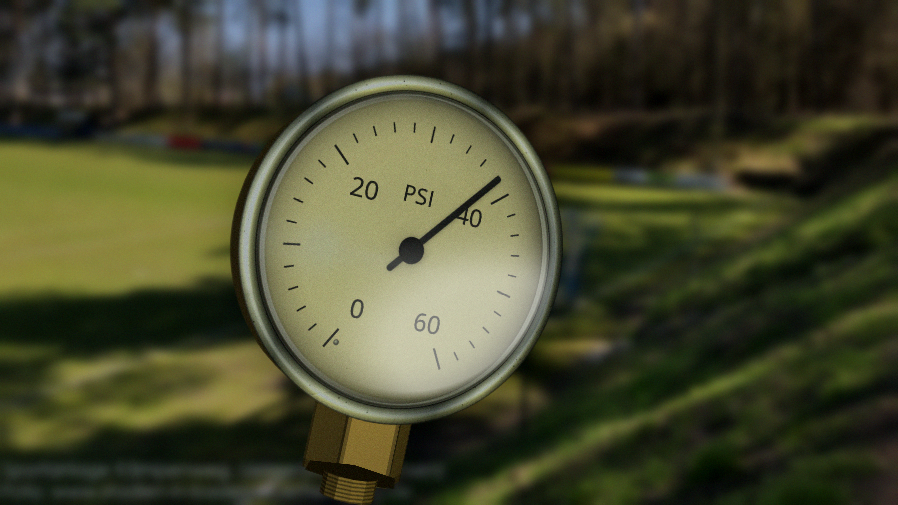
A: 38 psi
